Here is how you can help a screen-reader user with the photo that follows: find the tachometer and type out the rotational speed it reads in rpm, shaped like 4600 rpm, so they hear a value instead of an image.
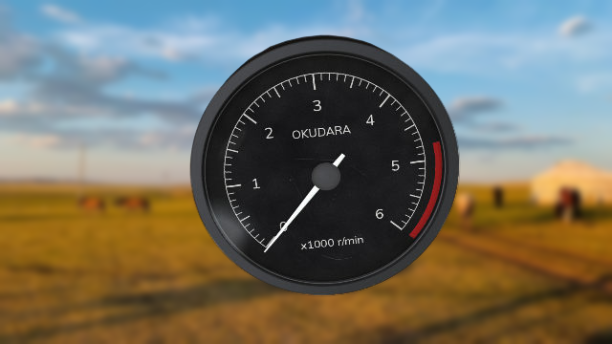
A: 0 rpm
